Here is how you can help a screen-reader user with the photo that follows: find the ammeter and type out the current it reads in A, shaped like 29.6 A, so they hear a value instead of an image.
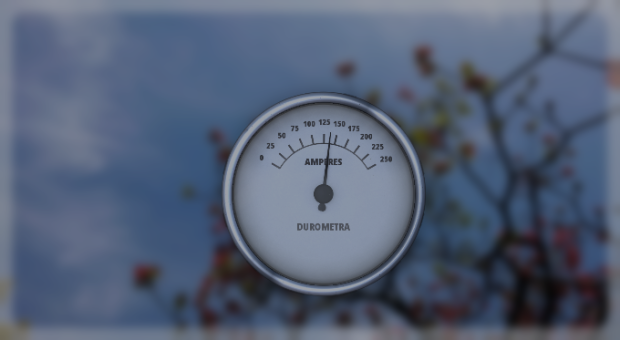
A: 137.5 A
